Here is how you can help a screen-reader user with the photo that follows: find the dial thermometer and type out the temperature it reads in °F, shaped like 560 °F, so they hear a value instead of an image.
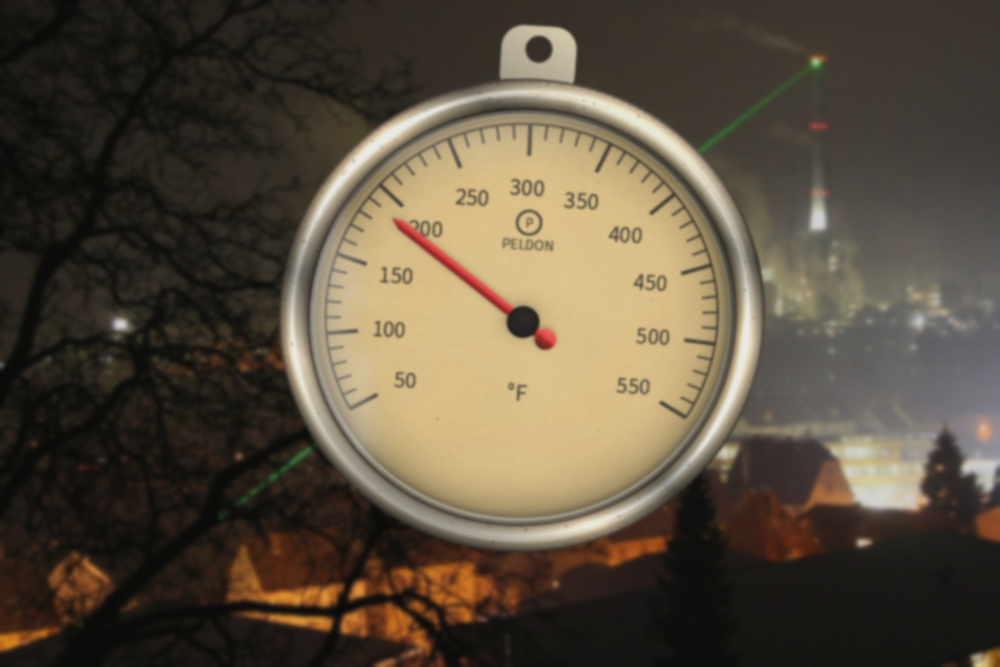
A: 190 °F
